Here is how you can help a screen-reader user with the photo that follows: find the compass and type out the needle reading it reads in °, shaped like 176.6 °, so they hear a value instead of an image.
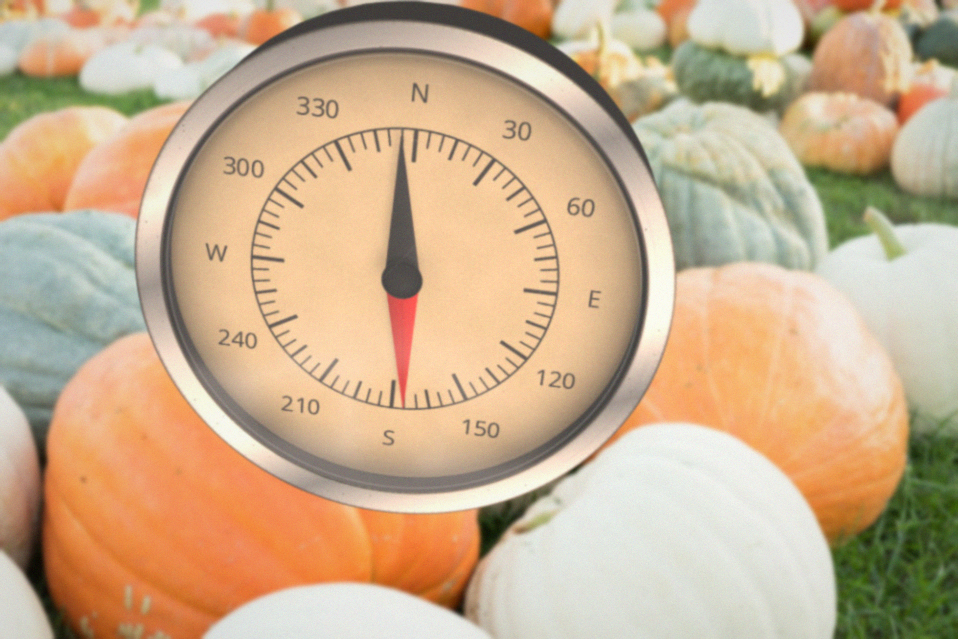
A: 175 °
